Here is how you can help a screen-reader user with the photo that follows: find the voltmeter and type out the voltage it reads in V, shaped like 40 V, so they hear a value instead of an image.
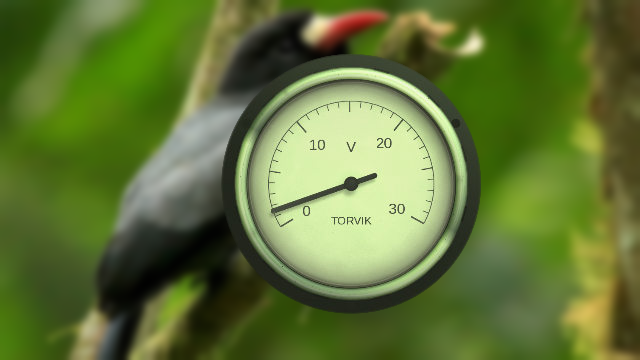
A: 1.5 V
